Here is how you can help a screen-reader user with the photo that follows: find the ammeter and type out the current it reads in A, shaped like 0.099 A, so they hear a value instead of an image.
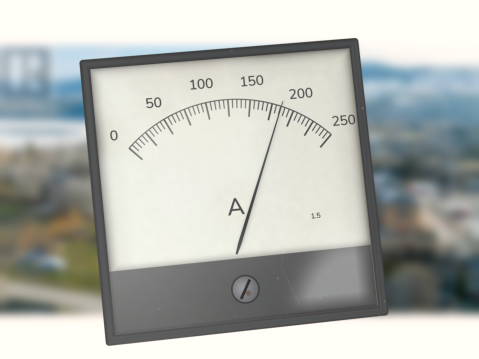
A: 185 A
